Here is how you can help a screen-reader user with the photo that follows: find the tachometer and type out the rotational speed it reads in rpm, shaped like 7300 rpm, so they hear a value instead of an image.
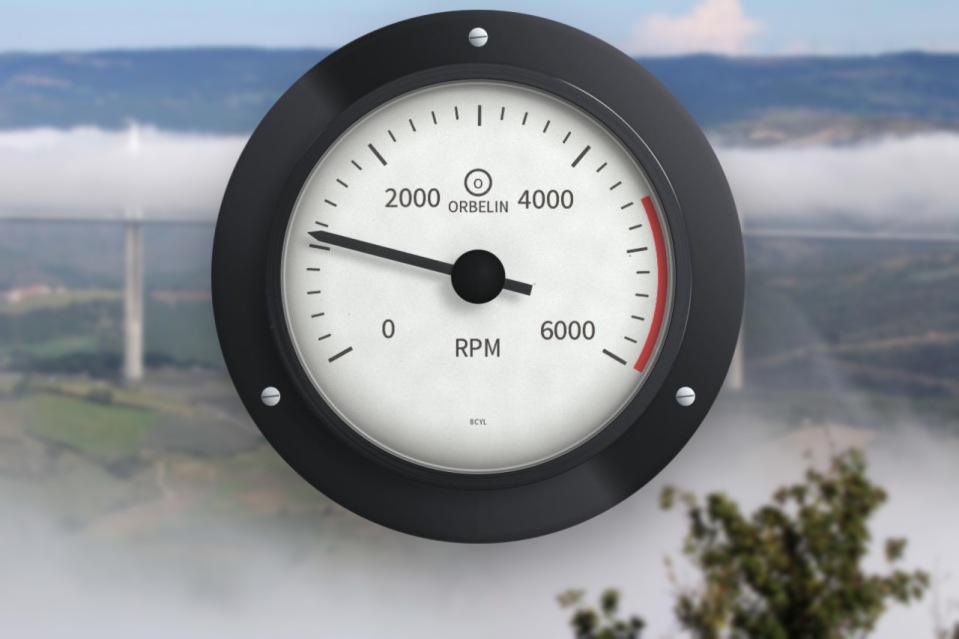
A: 1100 rpm
